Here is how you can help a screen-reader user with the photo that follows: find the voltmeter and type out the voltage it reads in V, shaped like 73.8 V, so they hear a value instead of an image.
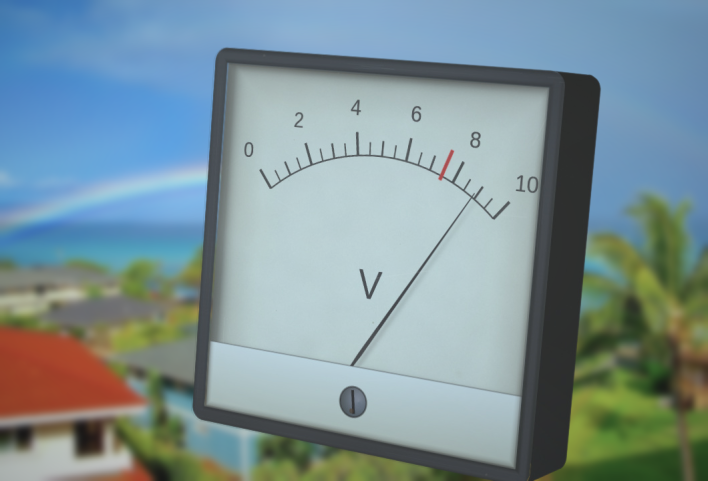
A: 9 V
